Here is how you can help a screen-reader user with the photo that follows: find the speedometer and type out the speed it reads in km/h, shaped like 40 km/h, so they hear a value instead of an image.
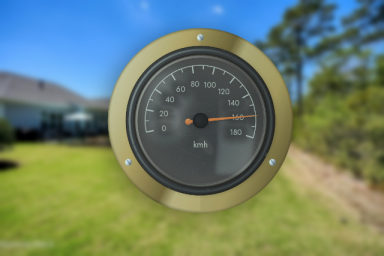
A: 160 km/h
